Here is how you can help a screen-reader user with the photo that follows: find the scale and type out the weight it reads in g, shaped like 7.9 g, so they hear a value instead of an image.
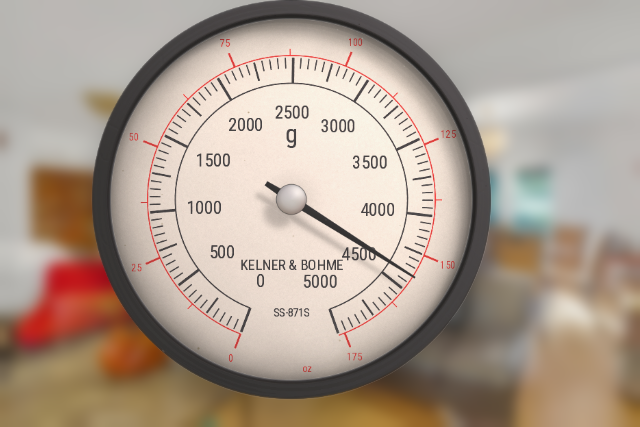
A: 4400 g
